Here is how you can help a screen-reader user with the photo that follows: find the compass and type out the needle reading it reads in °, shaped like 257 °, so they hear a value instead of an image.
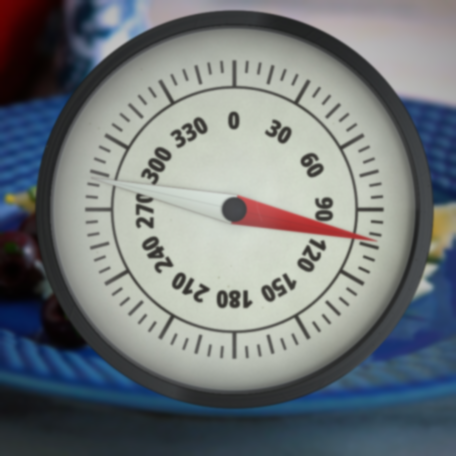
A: 102.5 °
